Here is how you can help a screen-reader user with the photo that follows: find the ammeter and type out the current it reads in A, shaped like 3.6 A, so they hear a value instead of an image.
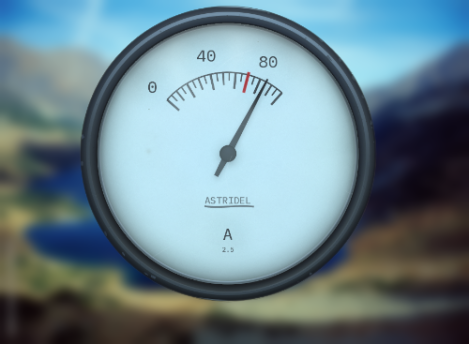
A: 85 A
